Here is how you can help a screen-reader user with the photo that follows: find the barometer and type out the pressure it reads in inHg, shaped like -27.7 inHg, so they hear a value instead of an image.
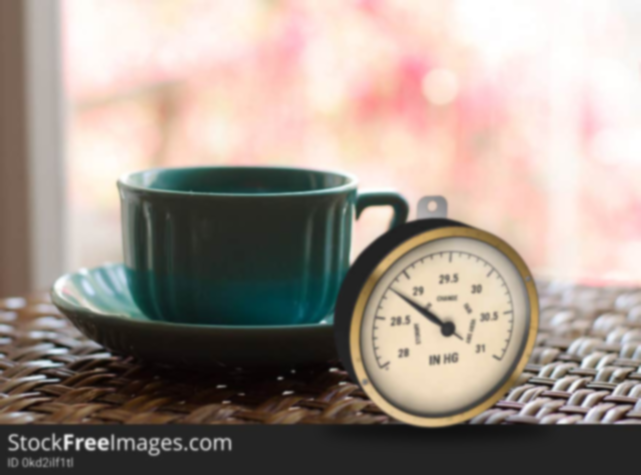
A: 28.8 inHg
